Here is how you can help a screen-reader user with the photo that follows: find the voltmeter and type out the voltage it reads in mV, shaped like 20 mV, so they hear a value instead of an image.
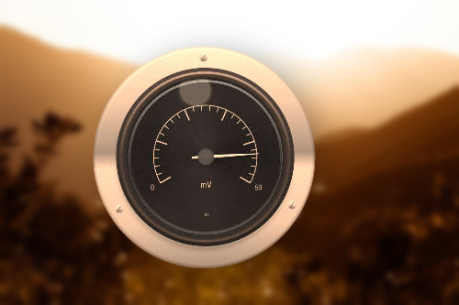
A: 43 mV
